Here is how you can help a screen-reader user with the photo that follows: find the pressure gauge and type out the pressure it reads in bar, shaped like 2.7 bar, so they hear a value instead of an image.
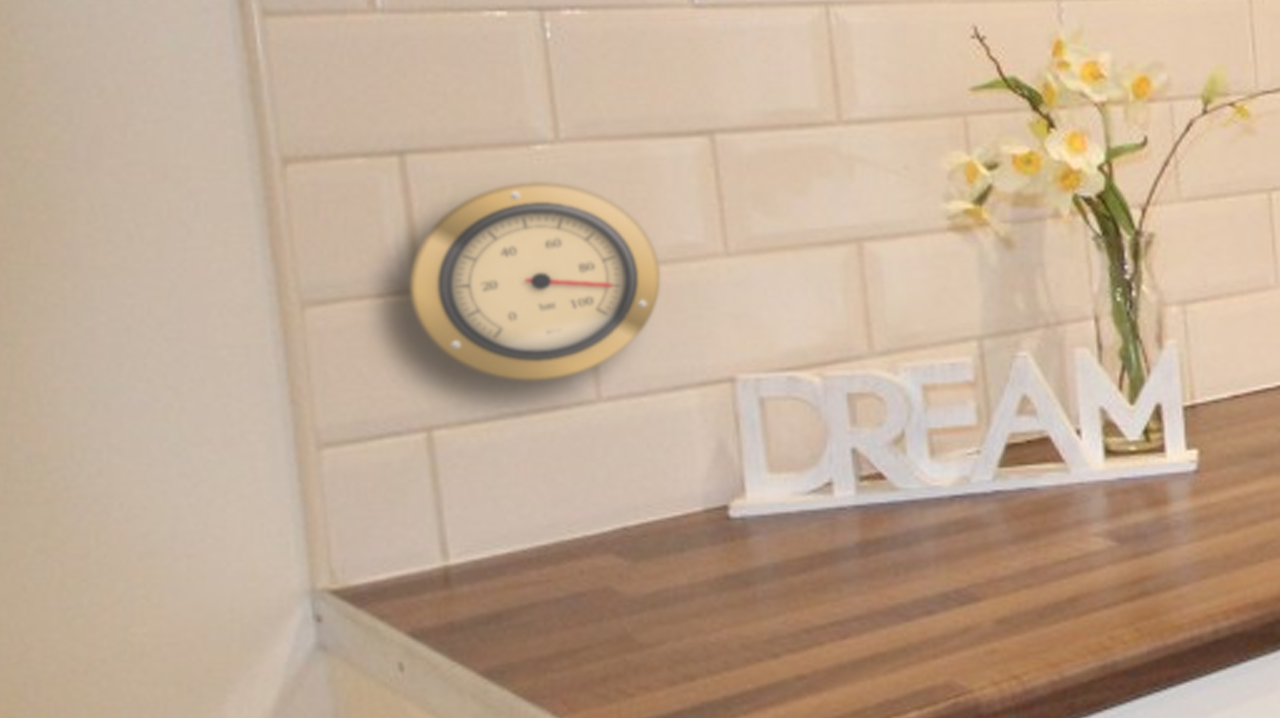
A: 90 bar
